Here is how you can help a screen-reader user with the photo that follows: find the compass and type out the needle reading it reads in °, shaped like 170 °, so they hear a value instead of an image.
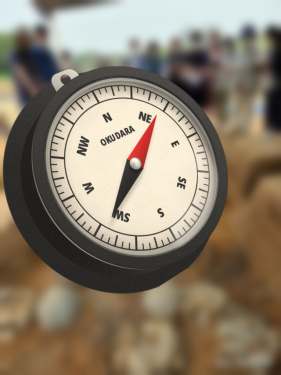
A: 55 °
